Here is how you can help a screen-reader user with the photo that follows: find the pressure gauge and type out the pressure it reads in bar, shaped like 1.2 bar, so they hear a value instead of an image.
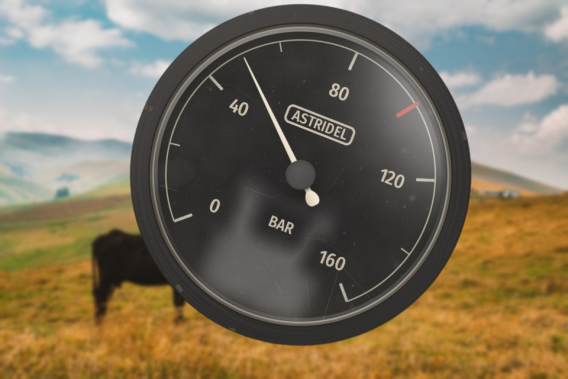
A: 50 bar
